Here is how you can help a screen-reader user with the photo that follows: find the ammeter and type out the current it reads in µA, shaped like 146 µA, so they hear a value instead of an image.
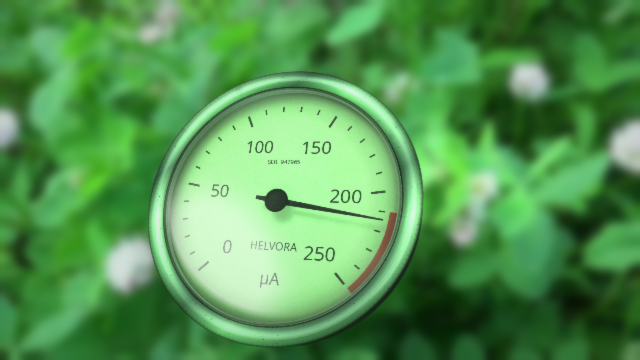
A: 215 µA
